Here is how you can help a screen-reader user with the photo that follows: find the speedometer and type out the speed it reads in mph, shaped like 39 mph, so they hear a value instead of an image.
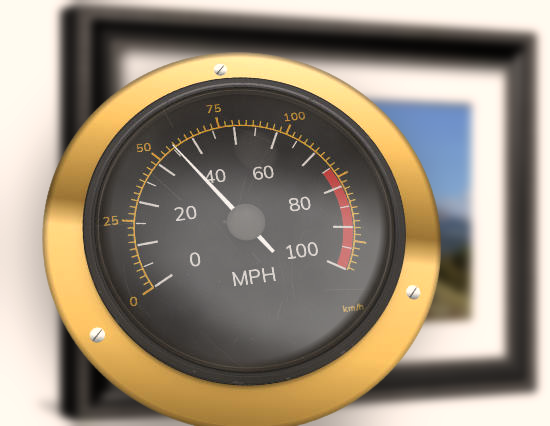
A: 35 mph
